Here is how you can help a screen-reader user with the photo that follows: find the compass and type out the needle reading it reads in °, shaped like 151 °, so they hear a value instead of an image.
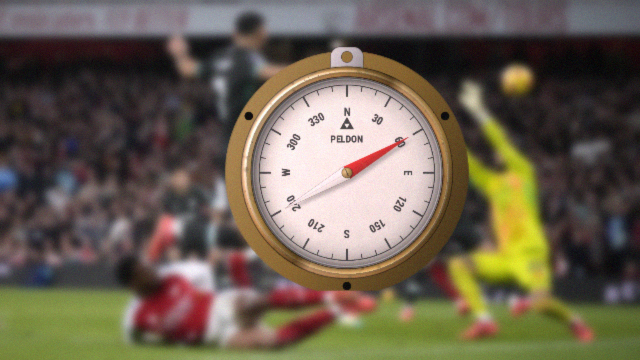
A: 60 °
